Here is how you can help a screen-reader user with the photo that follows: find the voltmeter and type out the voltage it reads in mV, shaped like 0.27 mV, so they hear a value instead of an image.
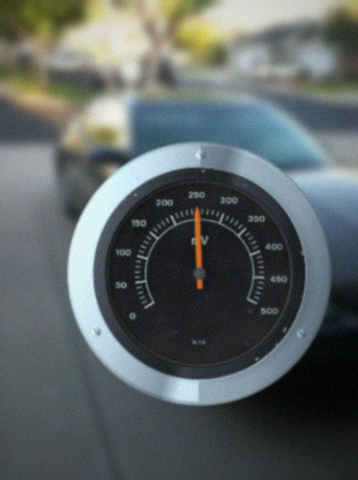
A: 250 mV
